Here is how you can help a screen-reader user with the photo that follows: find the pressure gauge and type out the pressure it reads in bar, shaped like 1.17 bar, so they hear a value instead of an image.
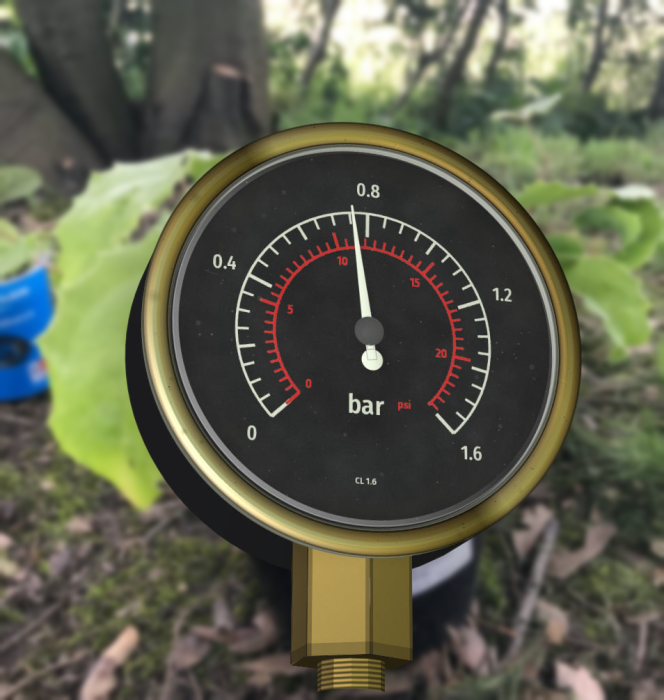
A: 0.75 bar
